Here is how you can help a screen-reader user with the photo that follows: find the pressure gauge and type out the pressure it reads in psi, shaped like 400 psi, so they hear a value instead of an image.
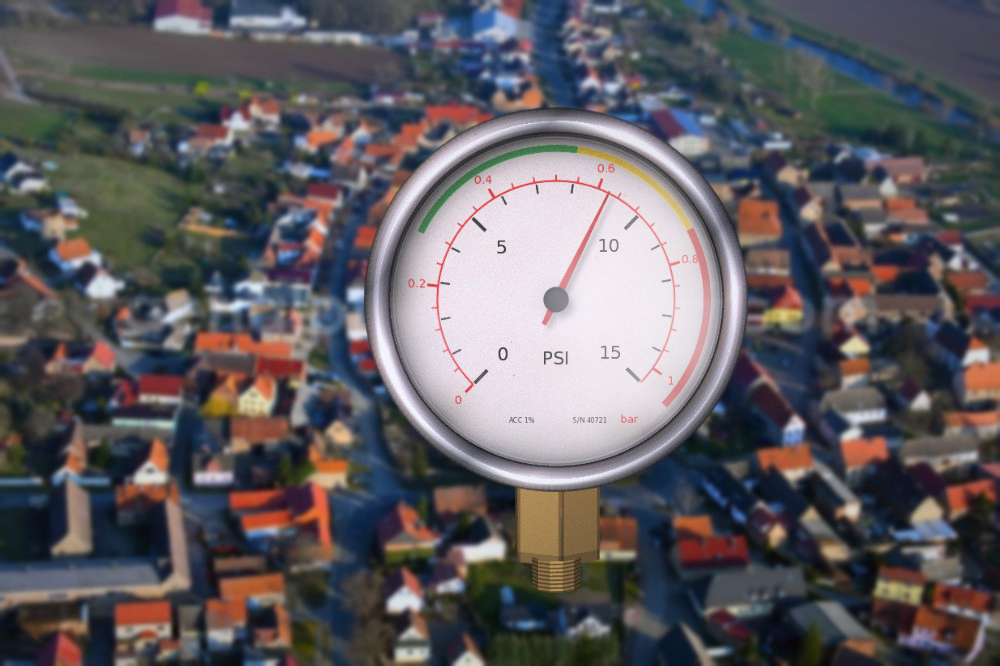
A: 9 psi
